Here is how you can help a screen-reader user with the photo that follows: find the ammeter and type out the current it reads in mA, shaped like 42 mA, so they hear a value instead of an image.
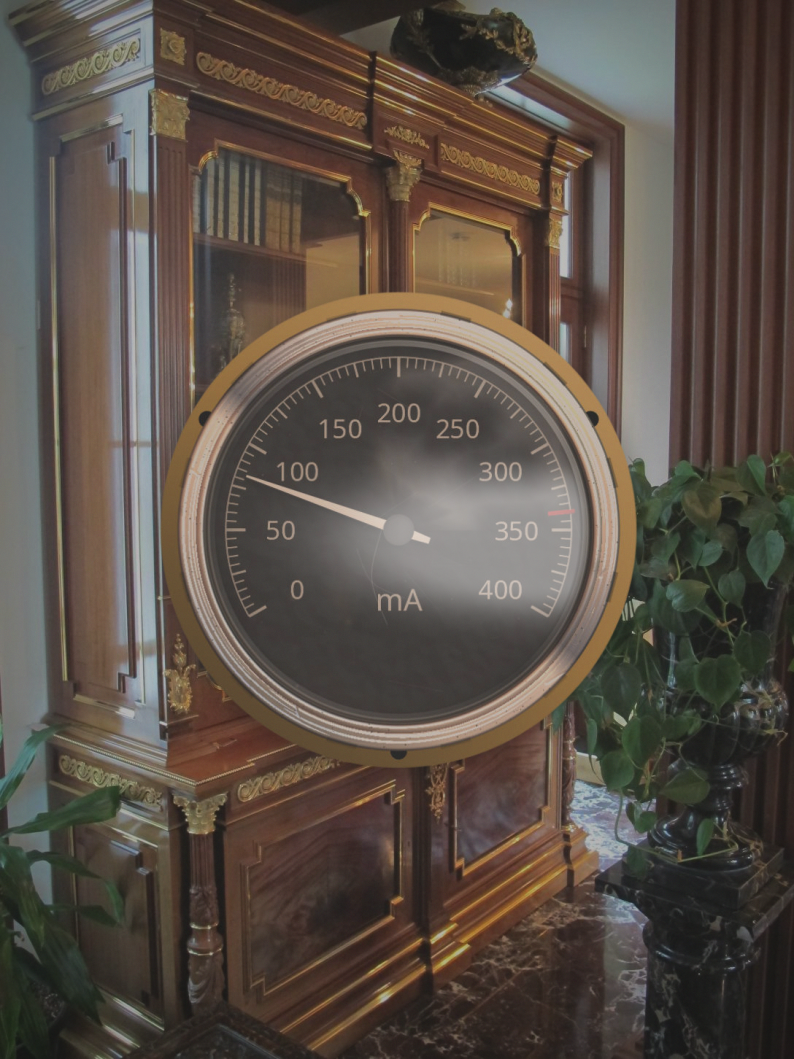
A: 82.5 mA
